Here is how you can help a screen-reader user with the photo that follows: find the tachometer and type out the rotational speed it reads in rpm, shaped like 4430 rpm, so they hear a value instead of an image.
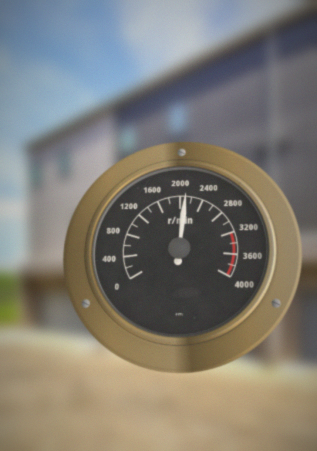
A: 2100 rpm
